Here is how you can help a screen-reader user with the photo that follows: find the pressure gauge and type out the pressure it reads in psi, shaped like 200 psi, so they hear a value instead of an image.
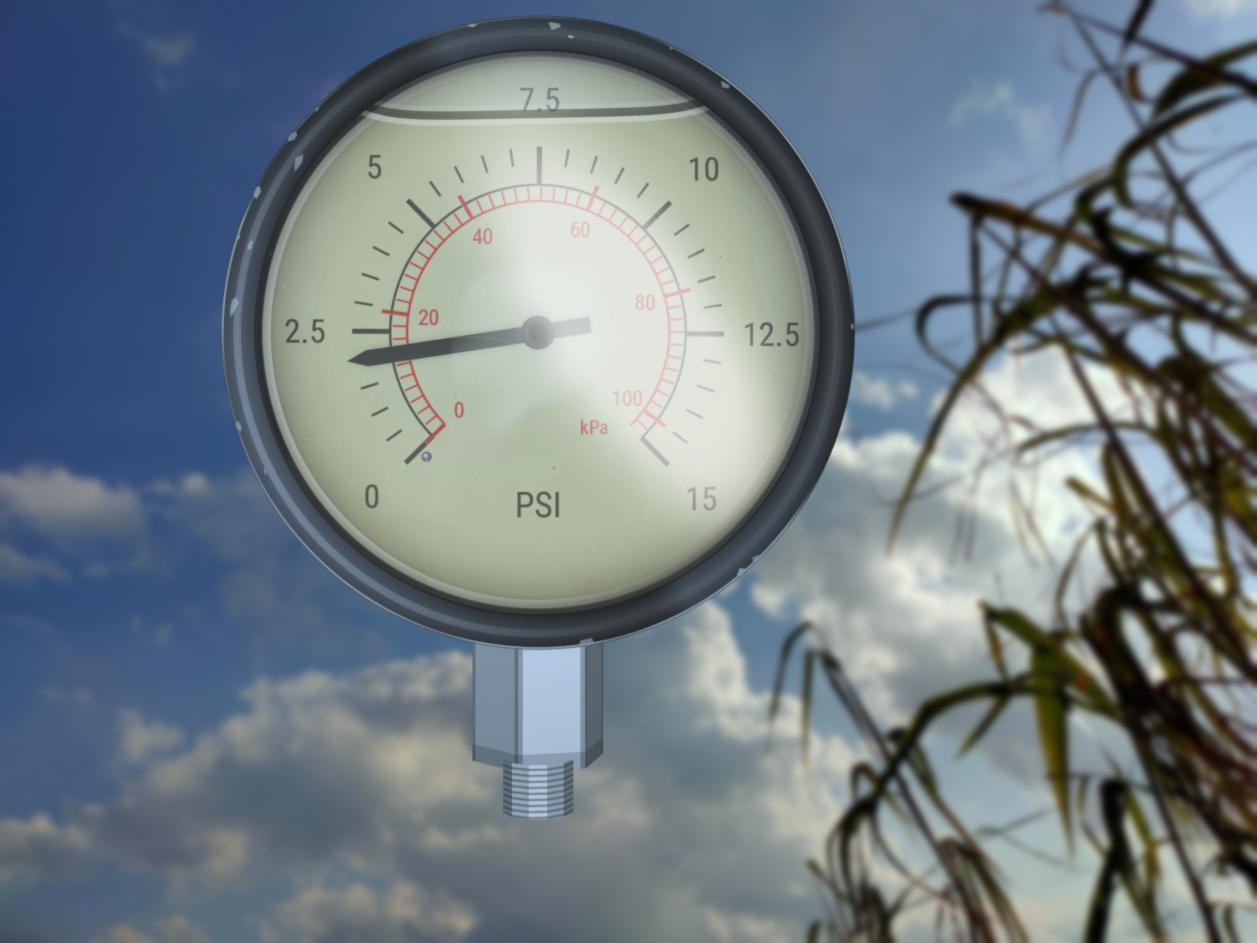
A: 2 psi
